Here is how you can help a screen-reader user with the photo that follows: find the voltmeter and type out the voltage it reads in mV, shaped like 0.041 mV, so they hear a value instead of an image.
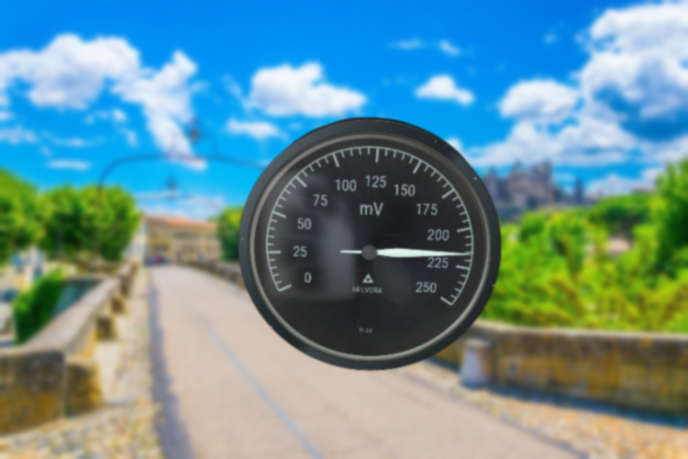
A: 215 mV
